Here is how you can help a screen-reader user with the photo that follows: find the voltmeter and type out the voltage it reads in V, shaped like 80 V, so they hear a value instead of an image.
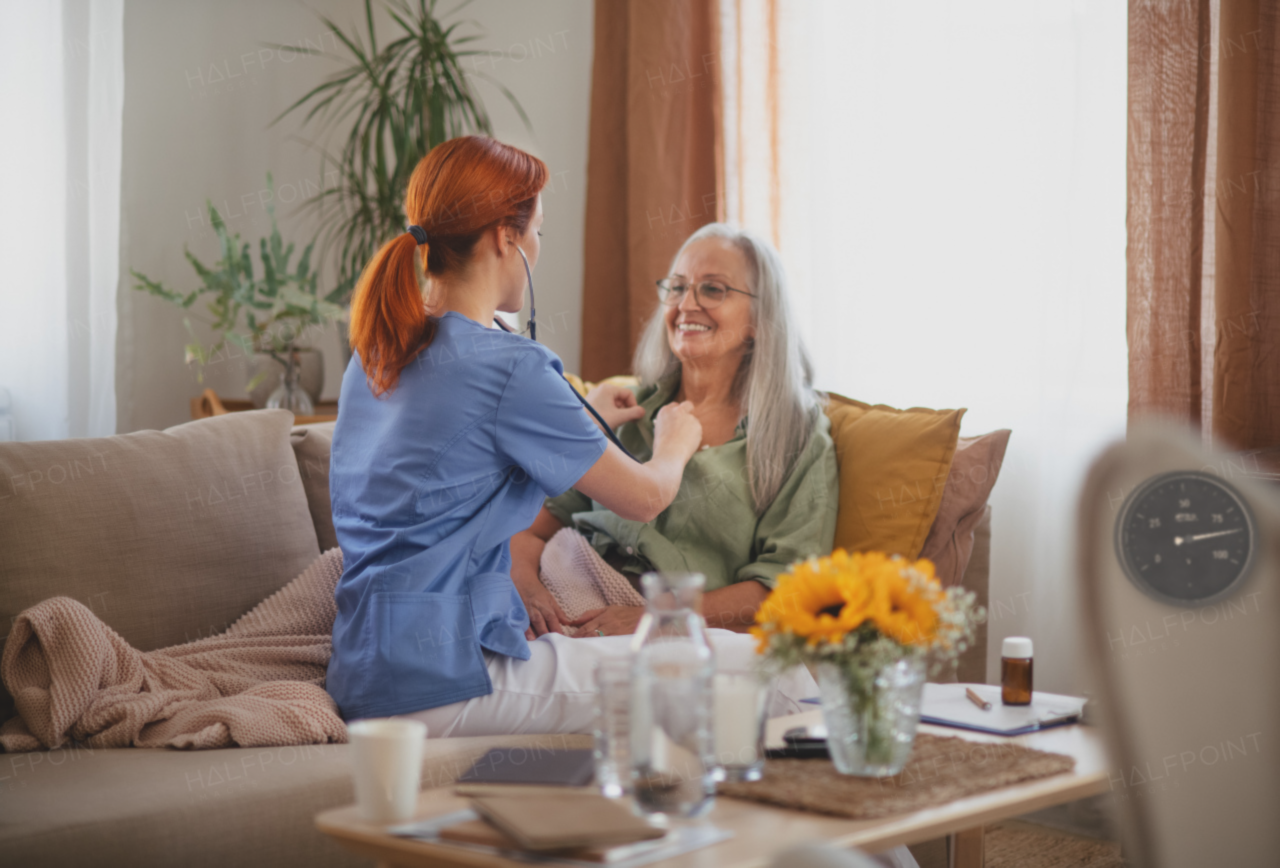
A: 85 V
